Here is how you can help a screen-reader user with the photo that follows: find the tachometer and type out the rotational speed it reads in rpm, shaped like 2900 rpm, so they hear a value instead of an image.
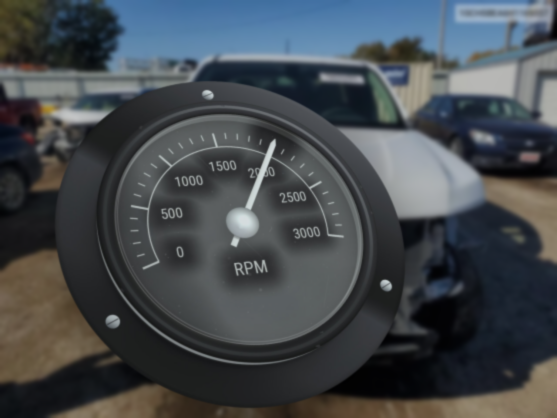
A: 2000 rpm
